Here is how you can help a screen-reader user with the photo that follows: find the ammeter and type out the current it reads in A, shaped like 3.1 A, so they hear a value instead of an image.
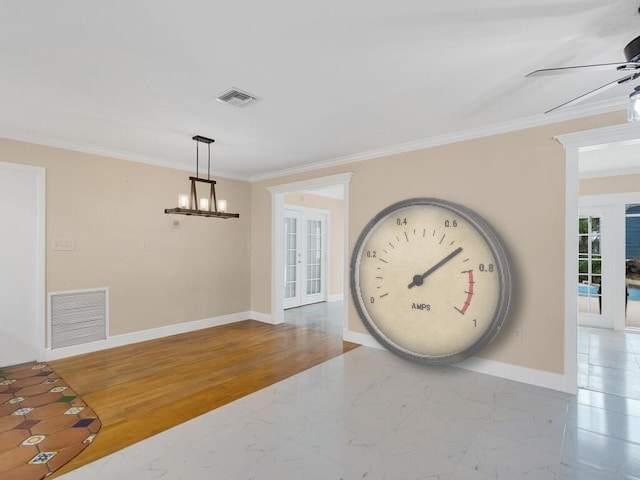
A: 0.7 A
